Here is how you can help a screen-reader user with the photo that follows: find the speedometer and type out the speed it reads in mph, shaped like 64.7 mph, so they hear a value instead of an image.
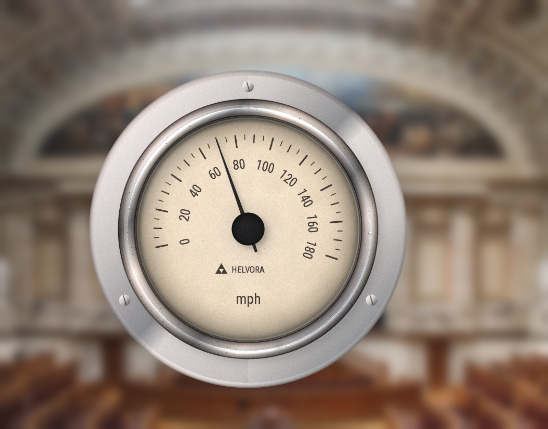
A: 70 mph
